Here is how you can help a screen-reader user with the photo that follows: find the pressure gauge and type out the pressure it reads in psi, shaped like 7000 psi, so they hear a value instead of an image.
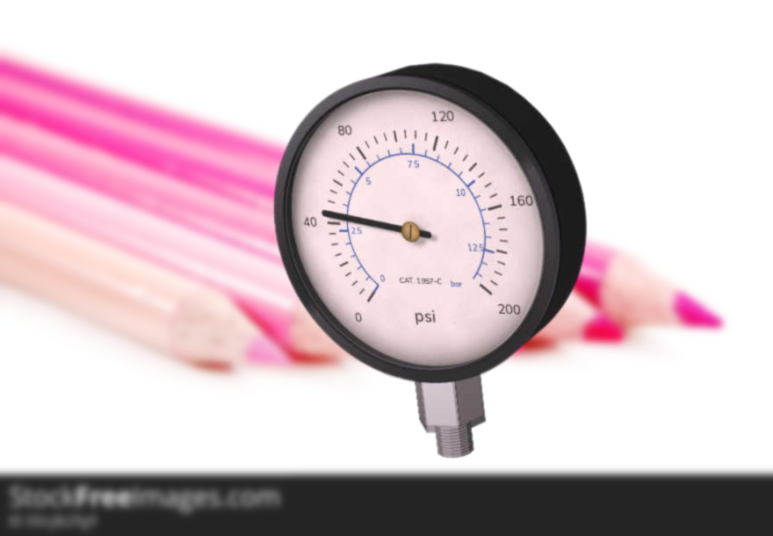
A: 45 psi
